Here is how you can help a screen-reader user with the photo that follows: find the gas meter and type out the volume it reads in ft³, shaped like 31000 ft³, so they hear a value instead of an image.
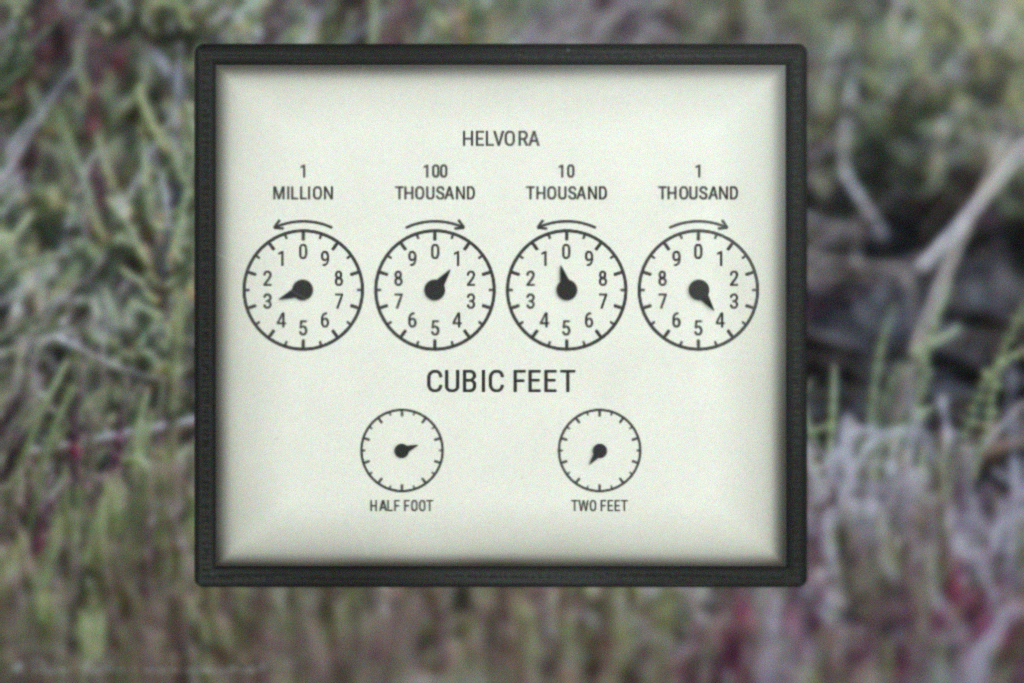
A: 310400 ft³
